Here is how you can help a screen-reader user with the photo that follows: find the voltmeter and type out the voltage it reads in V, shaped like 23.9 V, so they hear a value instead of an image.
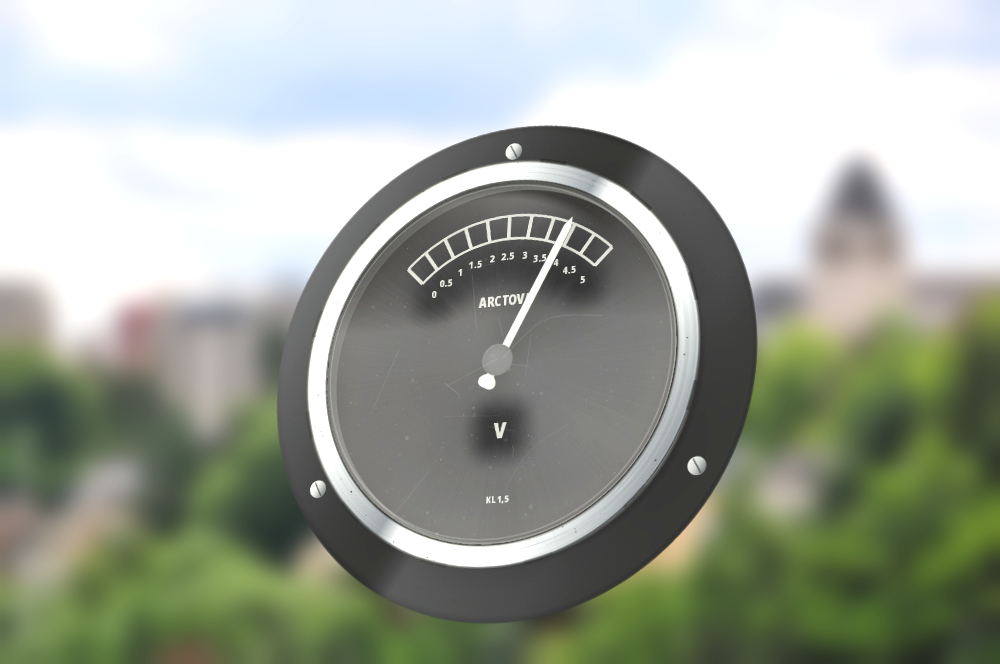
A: 4 V
